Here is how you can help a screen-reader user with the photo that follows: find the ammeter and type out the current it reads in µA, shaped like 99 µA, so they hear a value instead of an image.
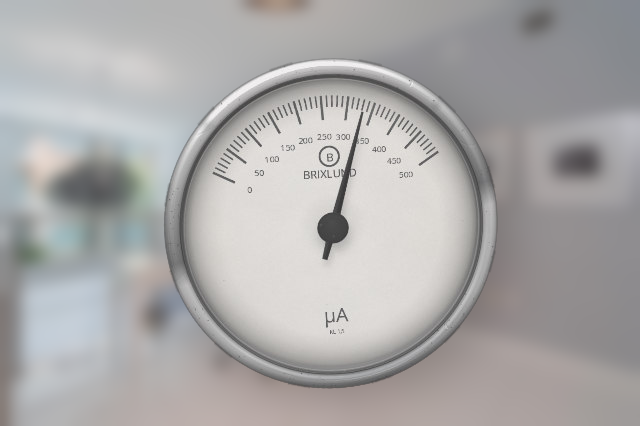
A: 330 µA
